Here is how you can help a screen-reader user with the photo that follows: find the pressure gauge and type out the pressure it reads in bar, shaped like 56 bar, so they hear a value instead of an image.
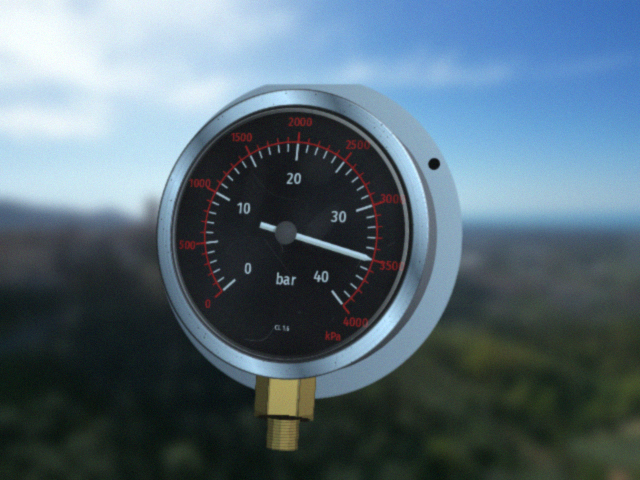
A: 35 bar
